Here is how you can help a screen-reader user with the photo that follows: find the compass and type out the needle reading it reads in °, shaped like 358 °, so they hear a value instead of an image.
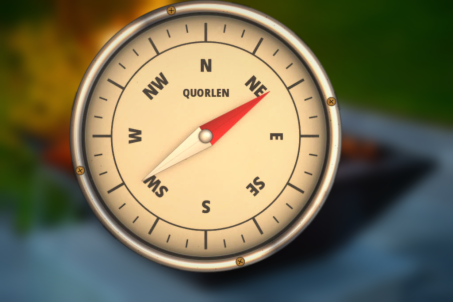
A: 55 °
